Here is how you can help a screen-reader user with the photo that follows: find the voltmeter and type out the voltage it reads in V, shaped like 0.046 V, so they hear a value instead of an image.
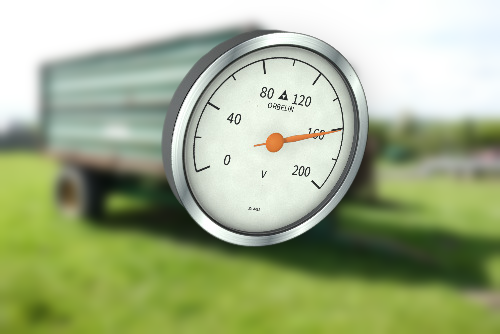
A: 160 V
